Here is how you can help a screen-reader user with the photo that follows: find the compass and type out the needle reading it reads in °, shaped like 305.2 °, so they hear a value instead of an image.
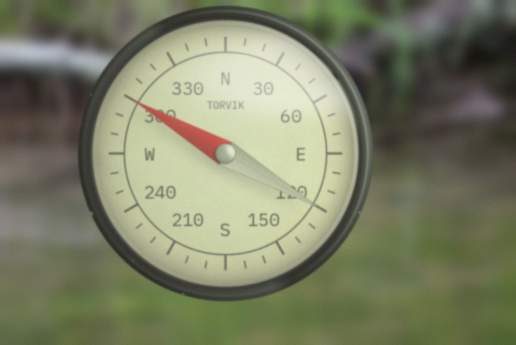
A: 300 °
